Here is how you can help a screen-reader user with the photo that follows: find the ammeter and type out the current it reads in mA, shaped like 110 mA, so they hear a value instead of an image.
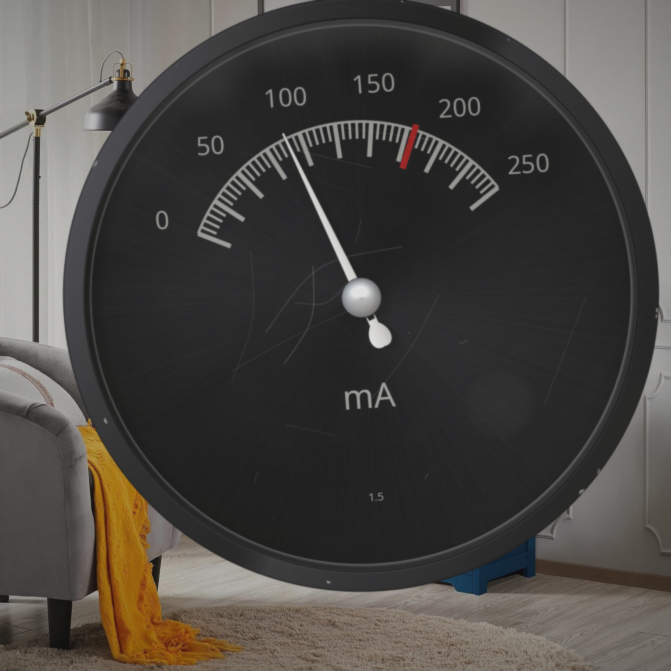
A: 90 mA
